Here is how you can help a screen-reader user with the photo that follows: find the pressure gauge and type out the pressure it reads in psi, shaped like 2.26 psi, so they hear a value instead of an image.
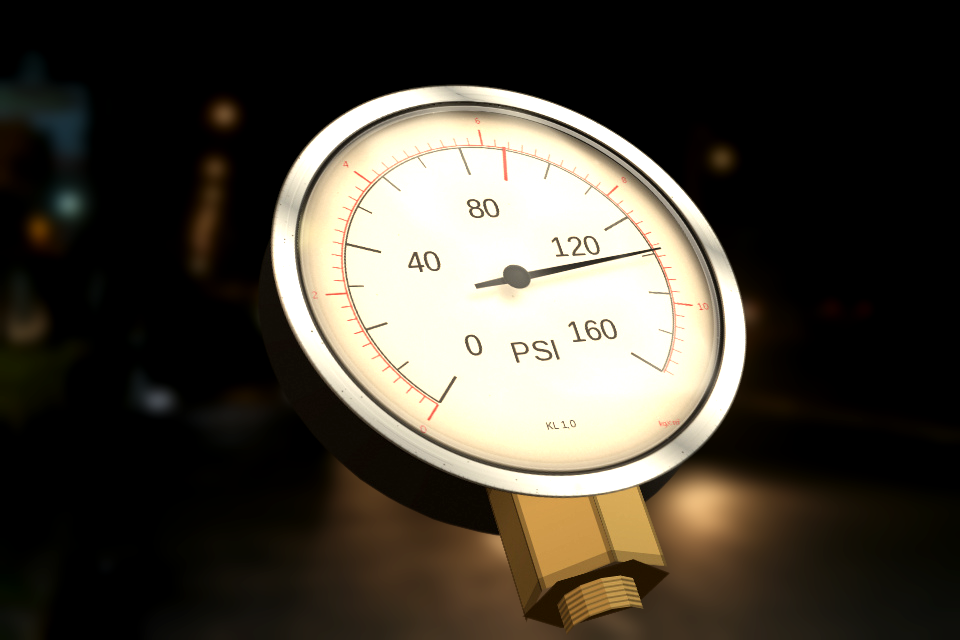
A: 130 psi
